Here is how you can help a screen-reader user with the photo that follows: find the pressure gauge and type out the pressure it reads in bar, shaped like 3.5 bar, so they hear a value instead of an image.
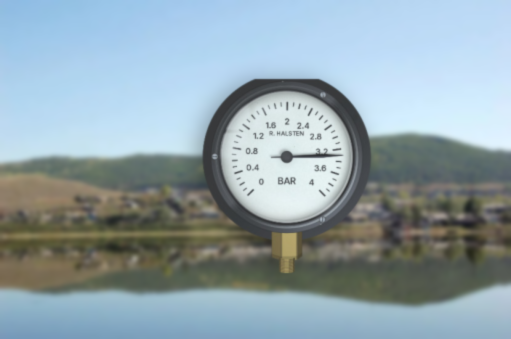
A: 3.3 bar
